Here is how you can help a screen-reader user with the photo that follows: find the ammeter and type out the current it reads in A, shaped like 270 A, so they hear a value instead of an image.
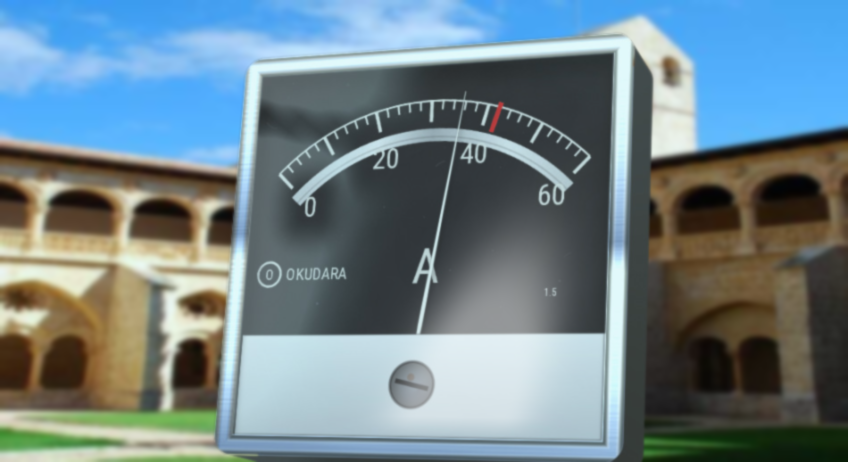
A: 36 A
